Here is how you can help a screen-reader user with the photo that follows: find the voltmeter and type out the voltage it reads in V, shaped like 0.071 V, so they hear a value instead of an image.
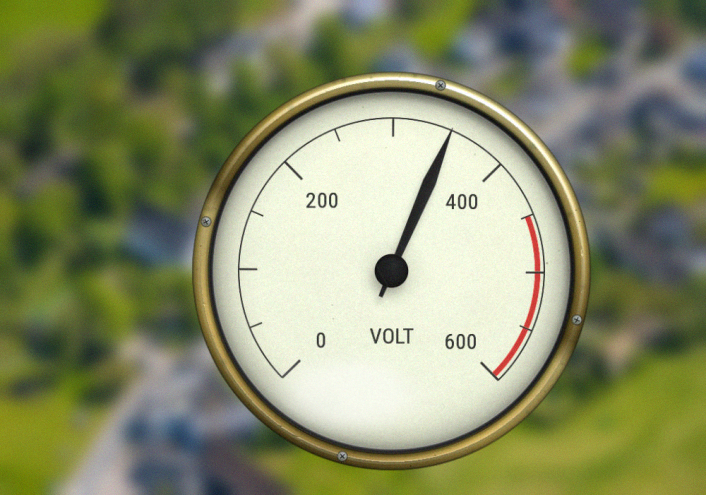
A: 350 V
